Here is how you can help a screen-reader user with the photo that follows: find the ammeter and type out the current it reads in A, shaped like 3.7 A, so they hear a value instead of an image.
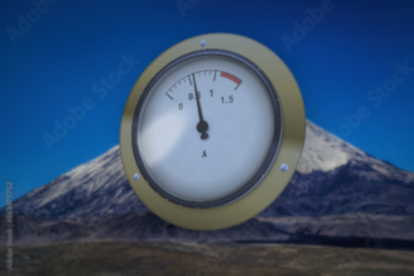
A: 0.6 A
